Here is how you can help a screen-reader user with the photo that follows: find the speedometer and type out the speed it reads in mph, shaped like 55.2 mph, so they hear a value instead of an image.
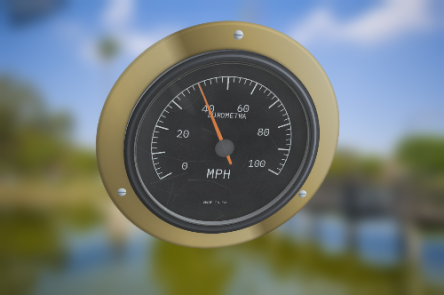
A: 40 mph
